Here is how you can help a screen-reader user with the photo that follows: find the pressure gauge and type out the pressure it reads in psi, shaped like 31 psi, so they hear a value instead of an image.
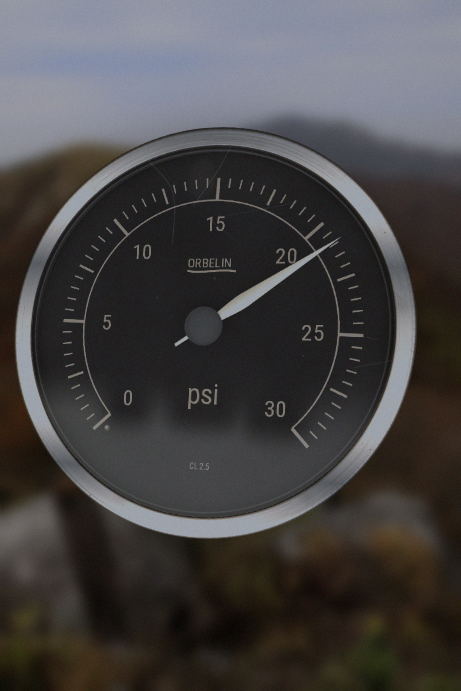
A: 21 psi
